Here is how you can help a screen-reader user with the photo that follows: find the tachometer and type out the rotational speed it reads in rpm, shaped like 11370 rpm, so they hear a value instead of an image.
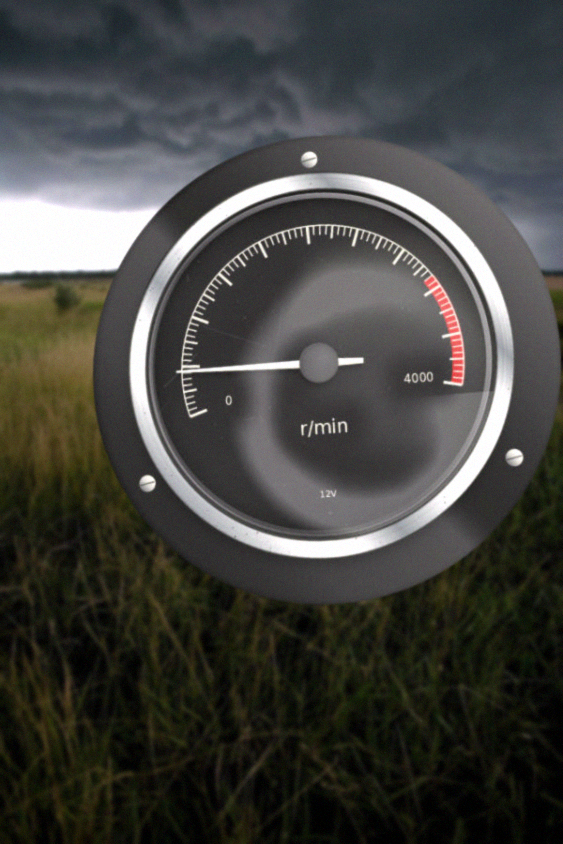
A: 350 rpm
